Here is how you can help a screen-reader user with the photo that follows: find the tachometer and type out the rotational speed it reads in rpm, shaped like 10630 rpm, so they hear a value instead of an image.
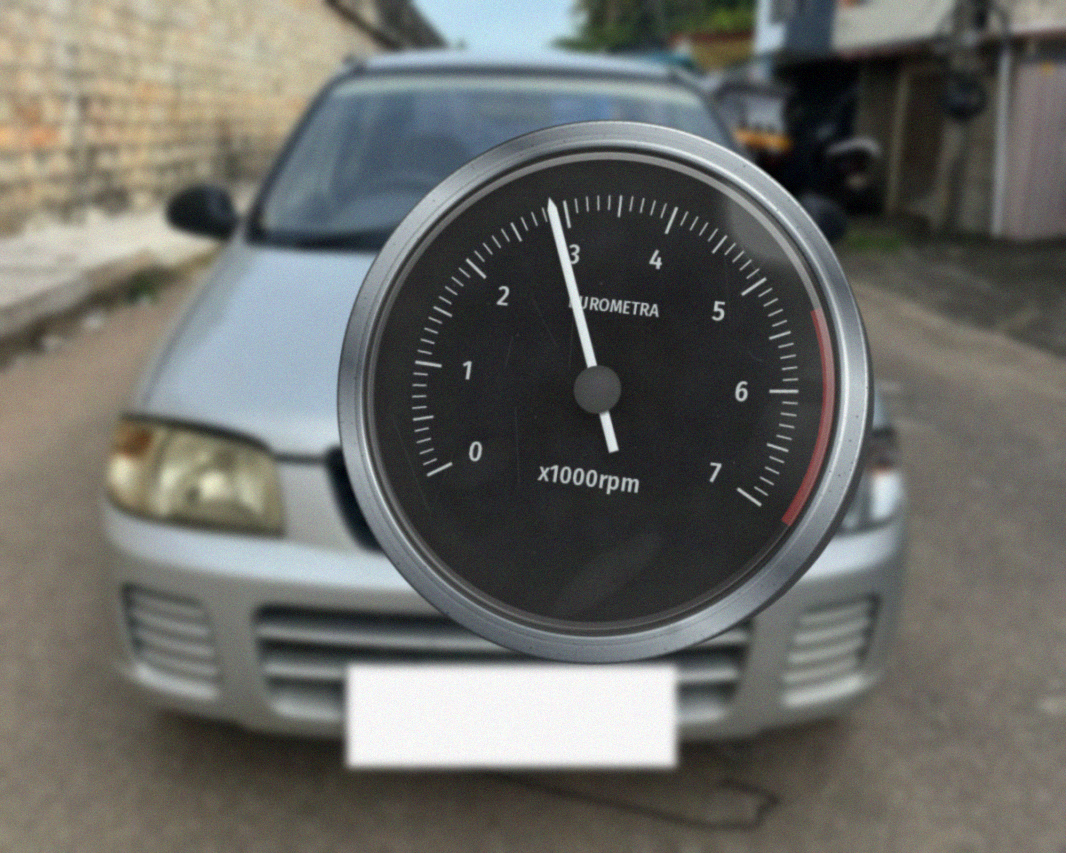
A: 2900 rpm
